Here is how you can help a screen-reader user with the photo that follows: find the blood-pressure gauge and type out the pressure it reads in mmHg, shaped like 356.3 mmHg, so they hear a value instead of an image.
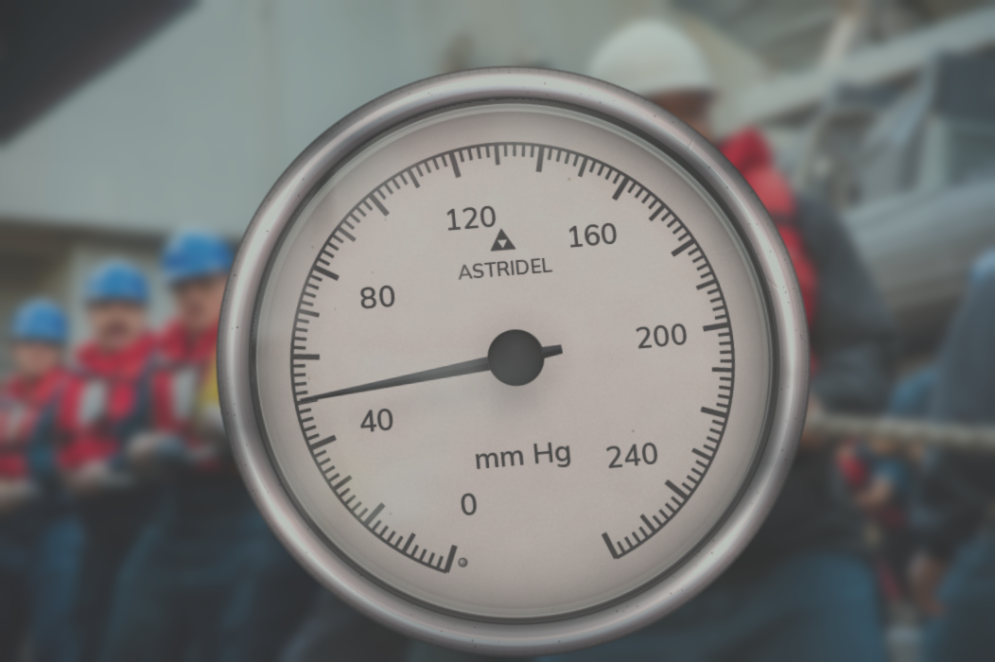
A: 50 mmHg
